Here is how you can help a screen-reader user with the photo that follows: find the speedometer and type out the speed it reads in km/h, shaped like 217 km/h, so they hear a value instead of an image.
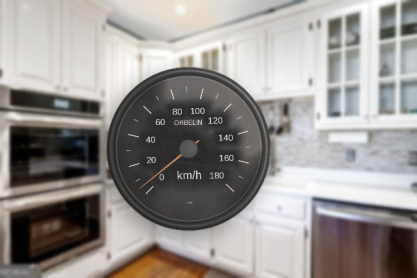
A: 5 km/h
